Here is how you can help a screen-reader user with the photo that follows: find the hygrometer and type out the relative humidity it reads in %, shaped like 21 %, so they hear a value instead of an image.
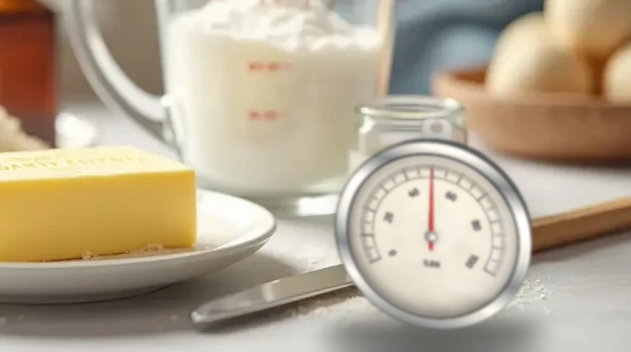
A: 50 %
